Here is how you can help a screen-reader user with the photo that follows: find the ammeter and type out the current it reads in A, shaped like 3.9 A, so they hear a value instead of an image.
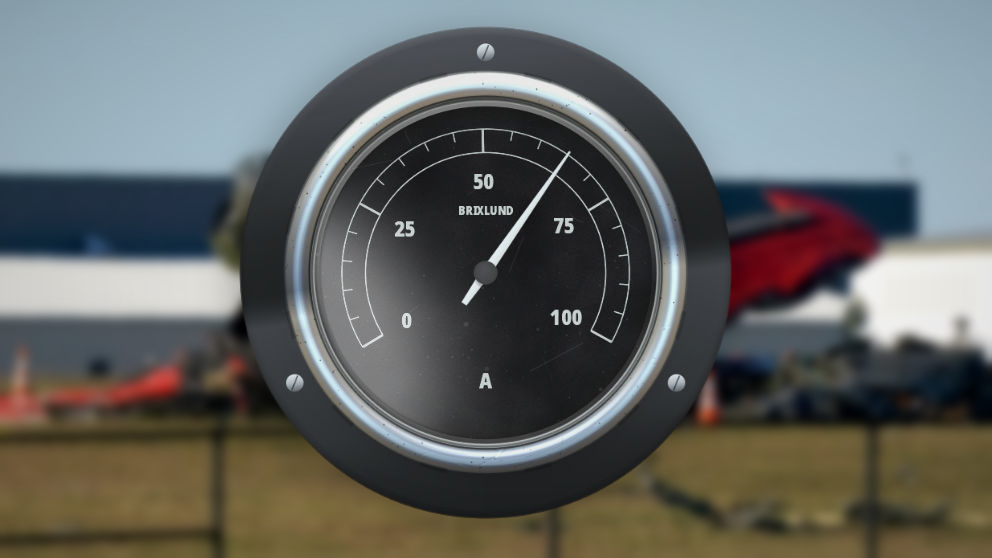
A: 65 A
